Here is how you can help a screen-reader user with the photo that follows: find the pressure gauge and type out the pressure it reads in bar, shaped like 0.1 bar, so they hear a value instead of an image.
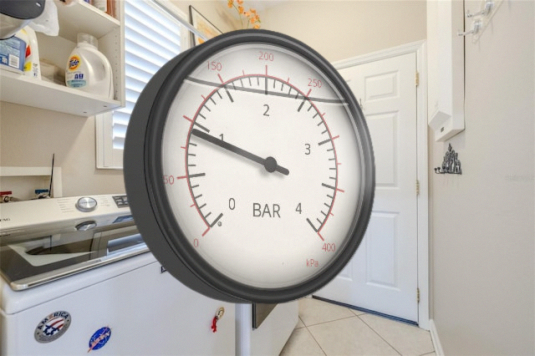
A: 0.9 bar
